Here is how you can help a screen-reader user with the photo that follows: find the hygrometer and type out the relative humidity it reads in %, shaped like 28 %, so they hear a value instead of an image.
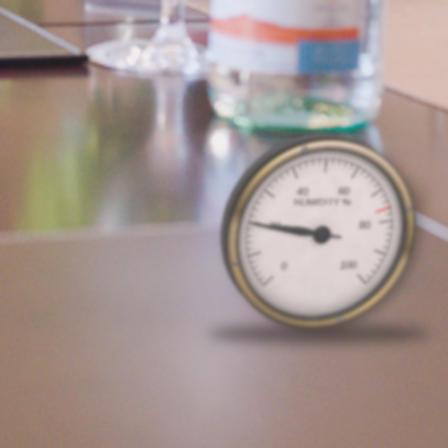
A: 20 %
